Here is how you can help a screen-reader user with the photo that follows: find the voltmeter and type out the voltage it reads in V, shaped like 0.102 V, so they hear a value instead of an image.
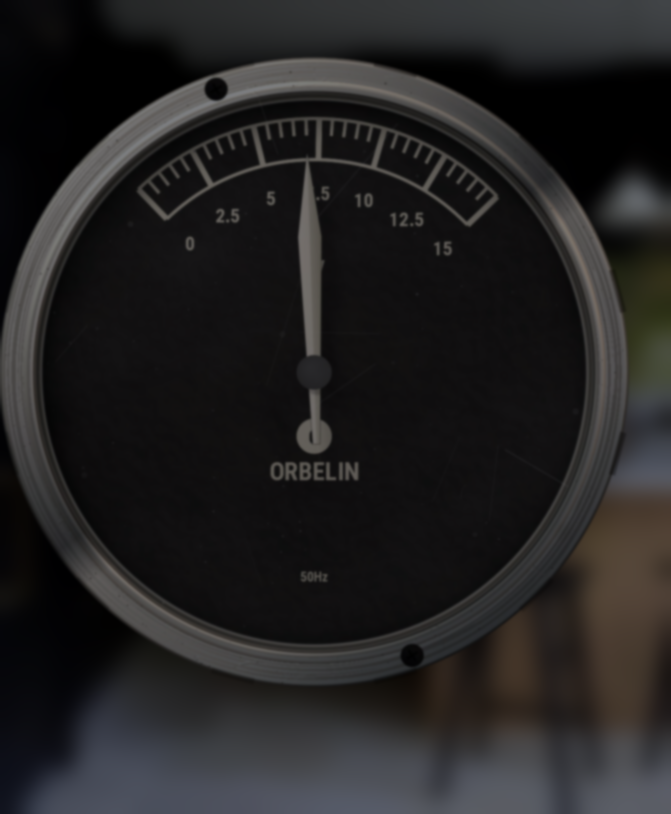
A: 7 V
